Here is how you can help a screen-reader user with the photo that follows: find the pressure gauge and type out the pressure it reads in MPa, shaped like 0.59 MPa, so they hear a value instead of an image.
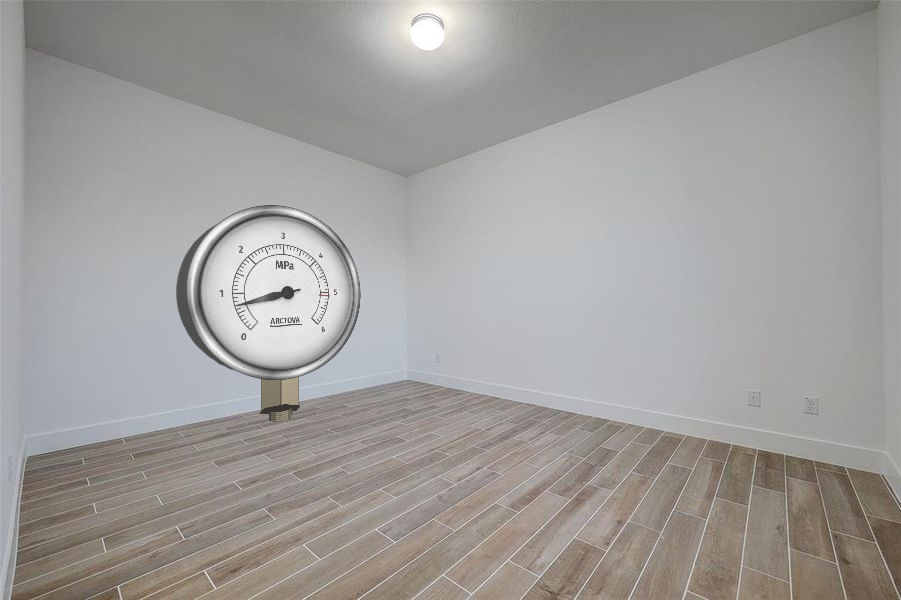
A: 0.7 MPa
